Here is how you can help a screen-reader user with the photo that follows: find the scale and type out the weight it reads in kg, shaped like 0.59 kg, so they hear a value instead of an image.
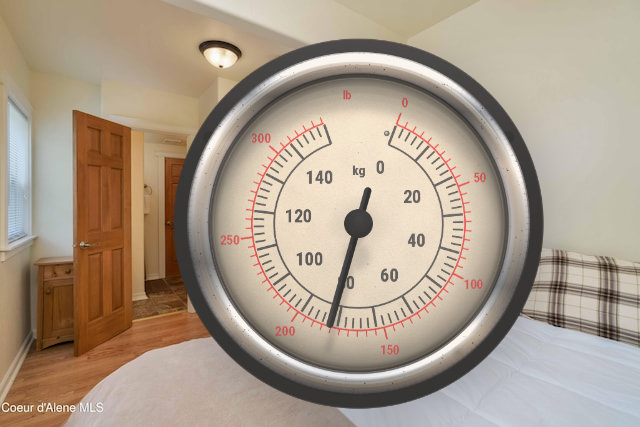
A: 82 kg
